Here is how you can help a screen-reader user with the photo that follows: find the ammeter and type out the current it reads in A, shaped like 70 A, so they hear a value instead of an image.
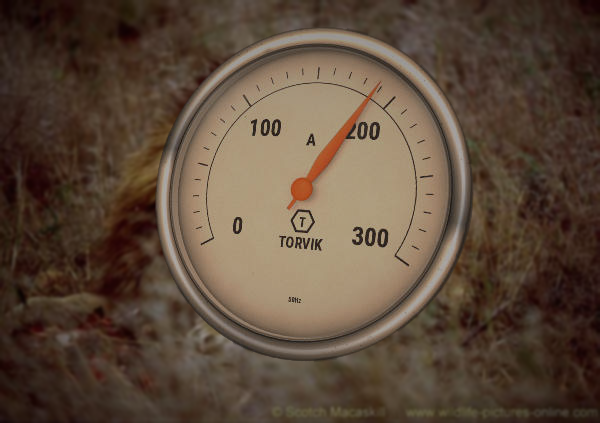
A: 190 A
